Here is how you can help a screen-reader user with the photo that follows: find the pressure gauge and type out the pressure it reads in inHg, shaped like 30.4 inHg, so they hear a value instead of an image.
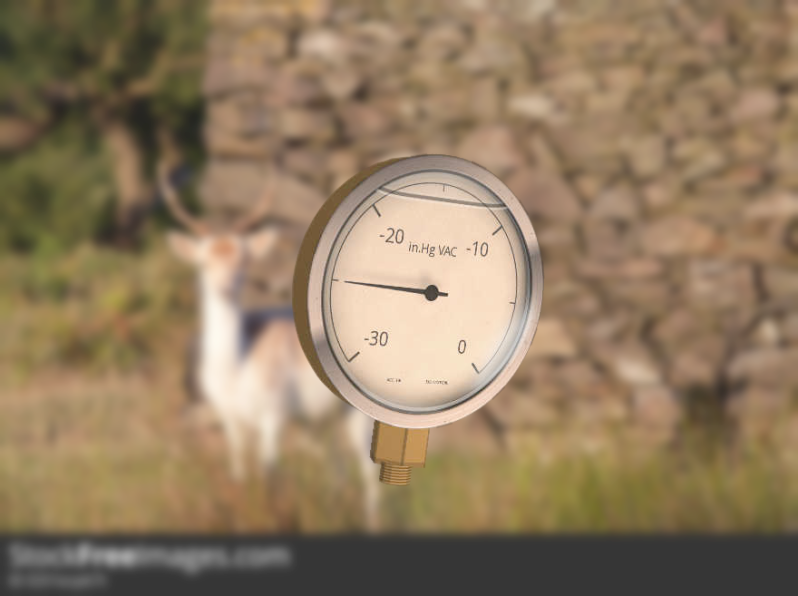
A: -25 inHg
